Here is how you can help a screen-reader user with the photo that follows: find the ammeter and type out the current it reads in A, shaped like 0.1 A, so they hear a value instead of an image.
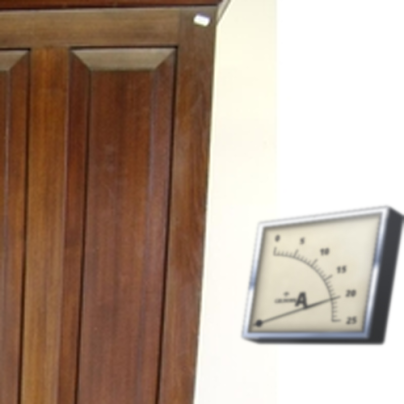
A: 20 A
